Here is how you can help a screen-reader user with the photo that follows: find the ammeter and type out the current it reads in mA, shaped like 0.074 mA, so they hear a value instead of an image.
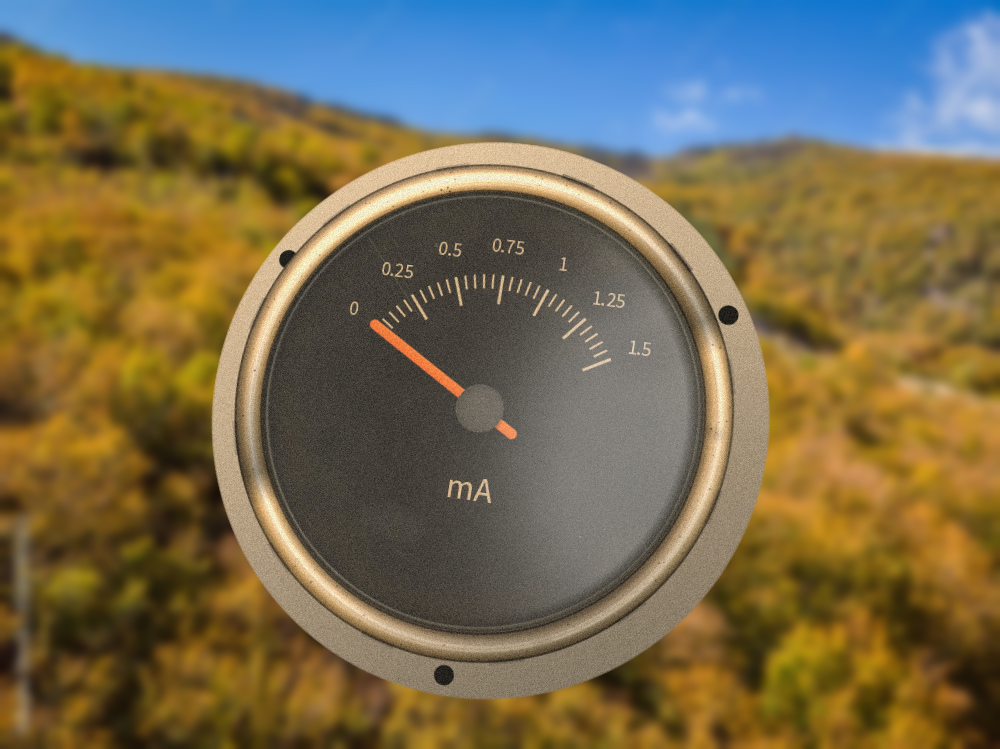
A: 0 mA
